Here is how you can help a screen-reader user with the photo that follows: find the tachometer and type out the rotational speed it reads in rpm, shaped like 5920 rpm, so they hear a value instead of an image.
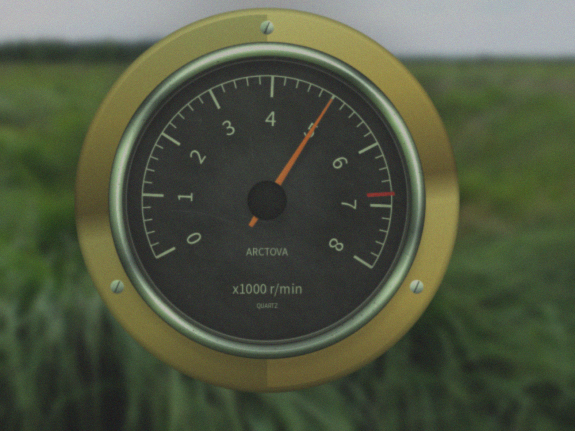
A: 5000 rpm
